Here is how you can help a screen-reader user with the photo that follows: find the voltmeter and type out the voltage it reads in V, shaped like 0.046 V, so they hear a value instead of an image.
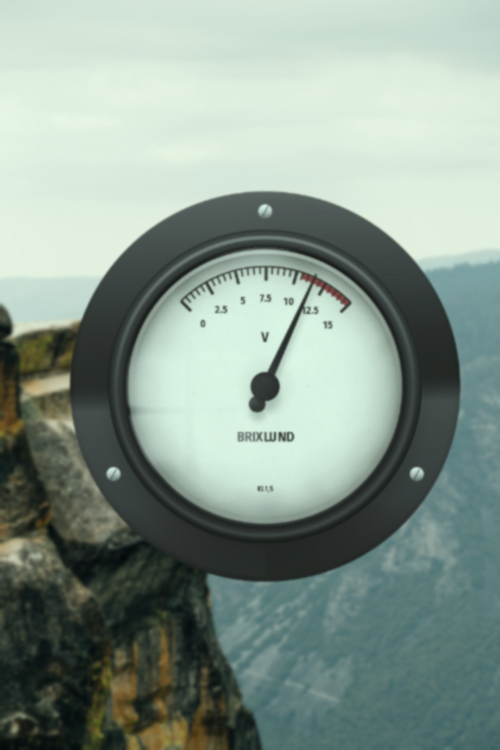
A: 11.5 V
